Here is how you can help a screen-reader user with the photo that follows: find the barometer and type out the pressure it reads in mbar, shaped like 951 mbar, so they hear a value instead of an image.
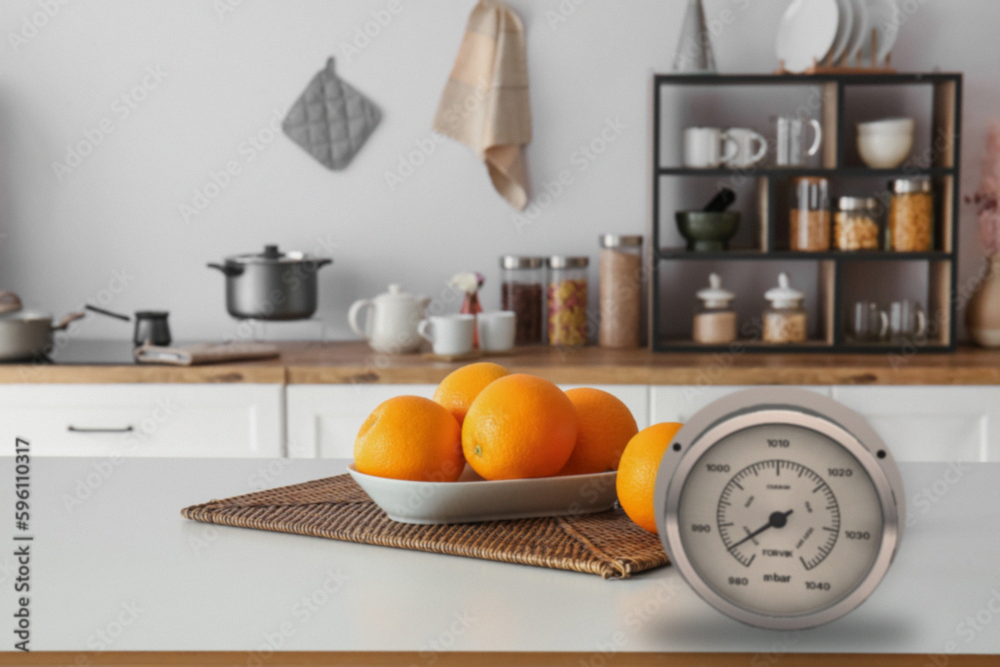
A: 985 mbar
